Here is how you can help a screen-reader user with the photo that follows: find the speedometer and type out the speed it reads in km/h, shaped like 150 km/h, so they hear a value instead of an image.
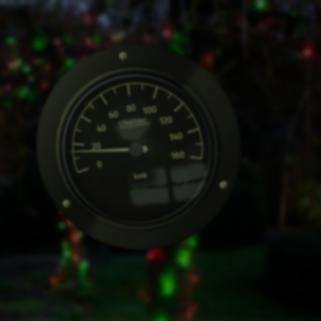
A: 15 km/h
